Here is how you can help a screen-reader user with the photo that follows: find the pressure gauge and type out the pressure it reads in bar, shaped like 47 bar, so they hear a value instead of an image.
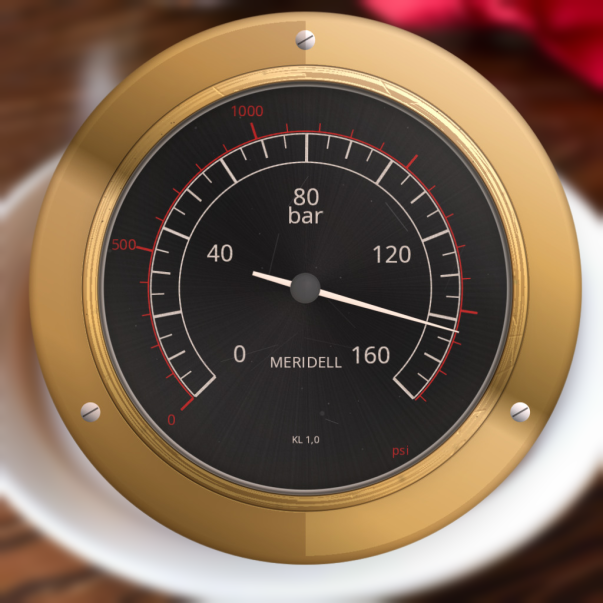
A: 142.5 bar
